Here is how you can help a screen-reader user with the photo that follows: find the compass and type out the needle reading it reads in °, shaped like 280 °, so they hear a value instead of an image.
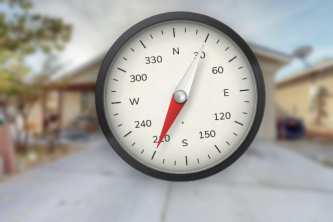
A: 210 °
